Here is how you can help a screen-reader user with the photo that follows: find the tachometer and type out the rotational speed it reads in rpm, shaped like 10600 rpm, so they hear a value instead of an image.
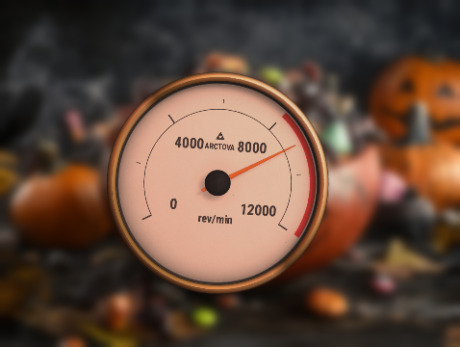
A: 9000 rpm
